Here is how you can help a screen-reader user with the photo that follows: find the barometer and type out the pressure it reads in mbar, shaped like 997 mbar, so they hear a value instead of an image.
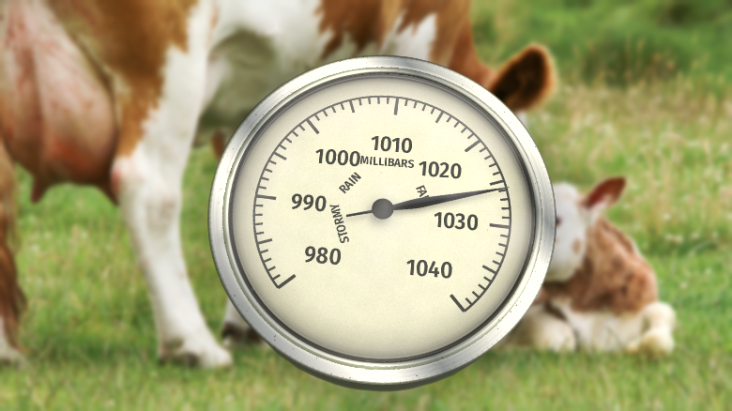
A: 1026 mbar
